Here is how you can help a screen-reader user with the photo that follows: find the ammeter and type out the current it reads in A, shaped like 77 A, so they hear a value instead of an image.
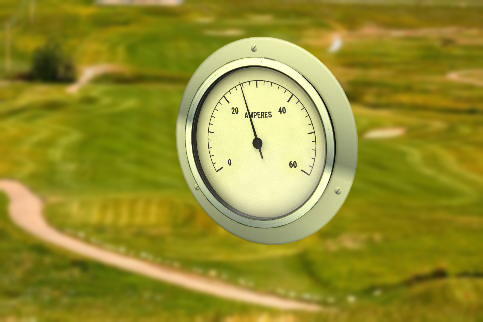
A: 26 A
